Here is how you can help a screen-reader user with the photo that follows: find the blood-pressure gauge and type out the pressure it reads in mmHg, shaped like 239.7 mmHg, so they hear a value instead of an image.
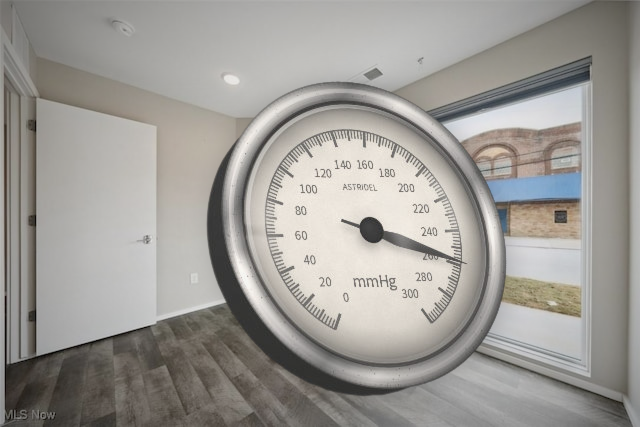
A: 260 mmHg
